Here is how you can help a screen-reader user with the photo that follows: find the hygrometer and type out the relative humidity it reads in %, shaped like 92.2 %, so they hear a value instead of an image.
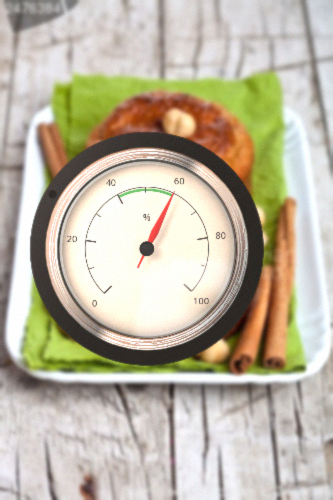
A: 60 %
